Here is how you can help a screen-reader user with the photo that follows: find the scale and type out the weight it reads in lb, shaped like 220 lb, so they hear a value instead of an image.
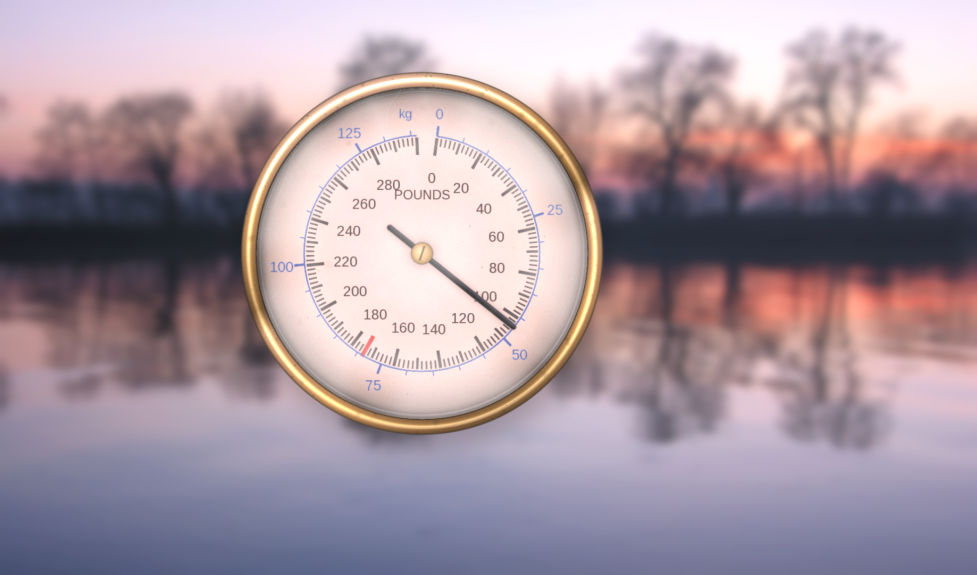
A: 104 lb
